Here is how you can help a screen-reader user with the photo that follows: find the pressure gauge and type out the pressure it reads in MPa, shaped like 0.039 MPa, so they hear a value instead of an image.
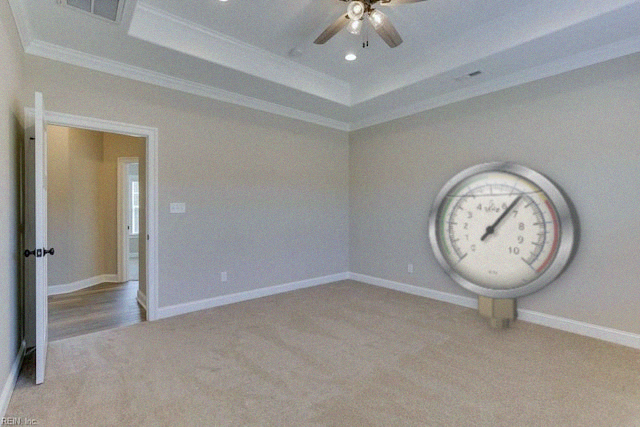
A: 6.5 MPa
